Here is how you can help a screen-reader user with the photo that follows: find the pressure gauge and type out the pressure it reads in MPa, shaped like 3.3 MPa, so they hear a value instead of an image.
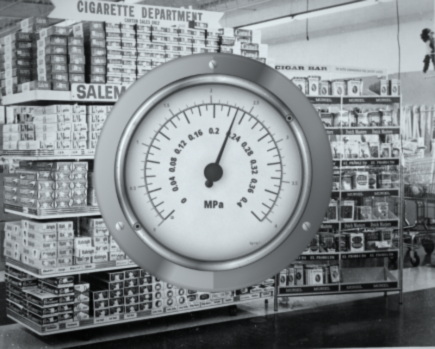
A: 0.23 MPa
